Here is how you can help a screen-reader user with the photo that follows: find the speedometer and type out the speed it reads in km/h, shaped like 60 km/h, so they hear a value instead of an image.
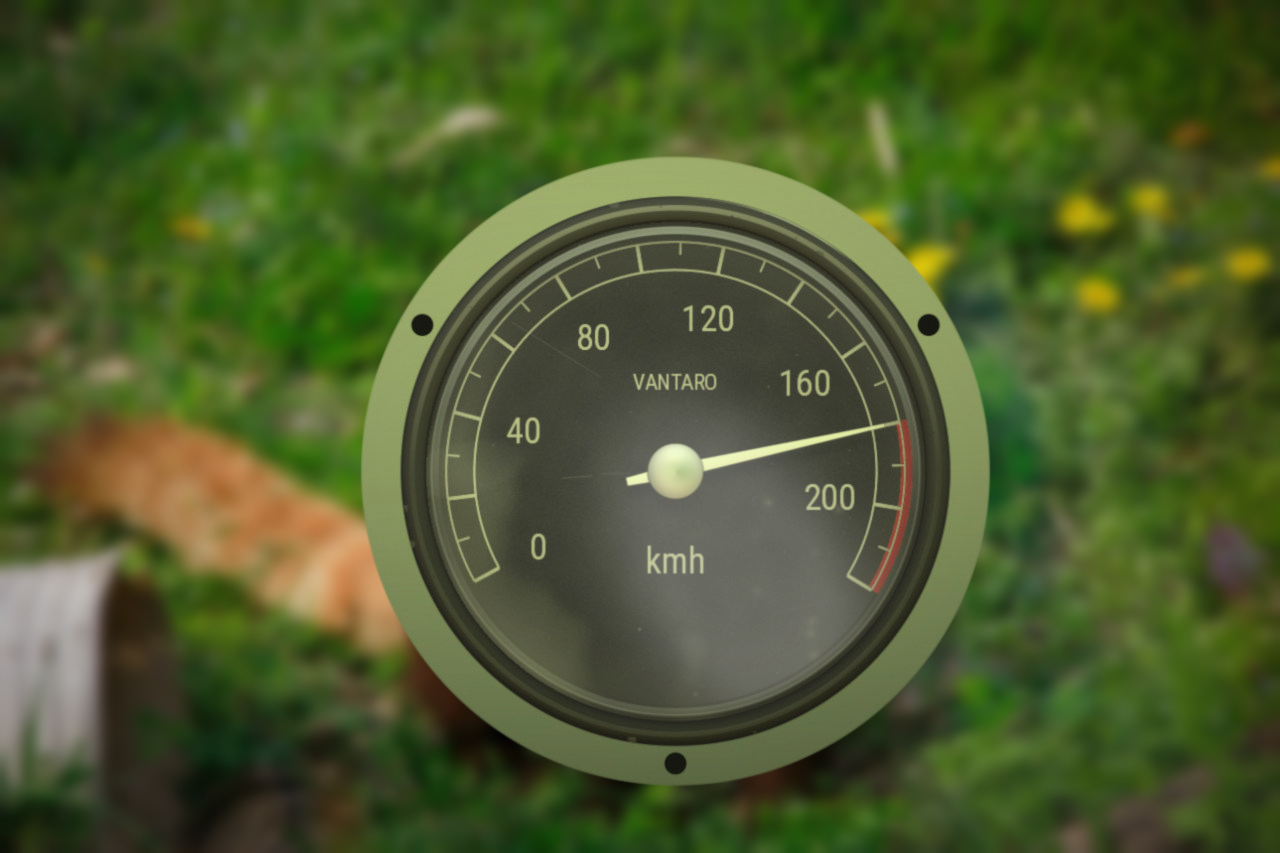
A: 180 km/h
